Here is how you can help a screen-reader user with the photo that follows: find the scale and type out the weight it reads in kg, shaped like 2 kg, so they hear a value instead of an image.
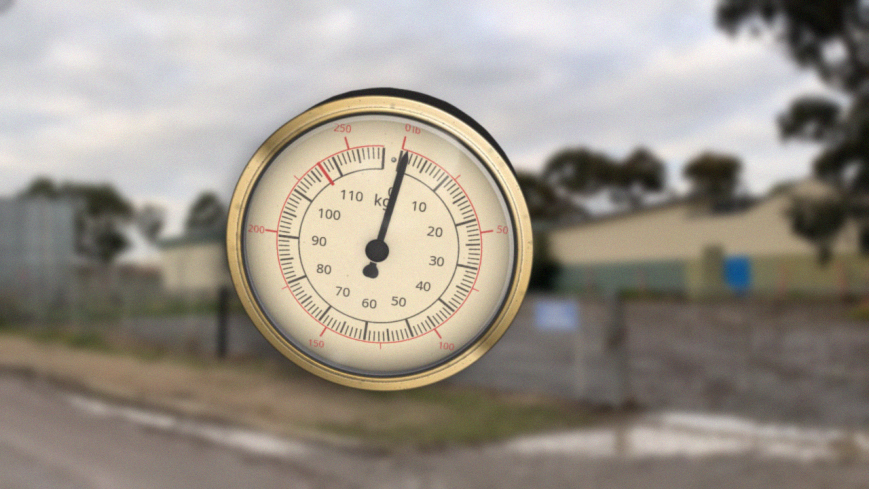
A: 1 kg
